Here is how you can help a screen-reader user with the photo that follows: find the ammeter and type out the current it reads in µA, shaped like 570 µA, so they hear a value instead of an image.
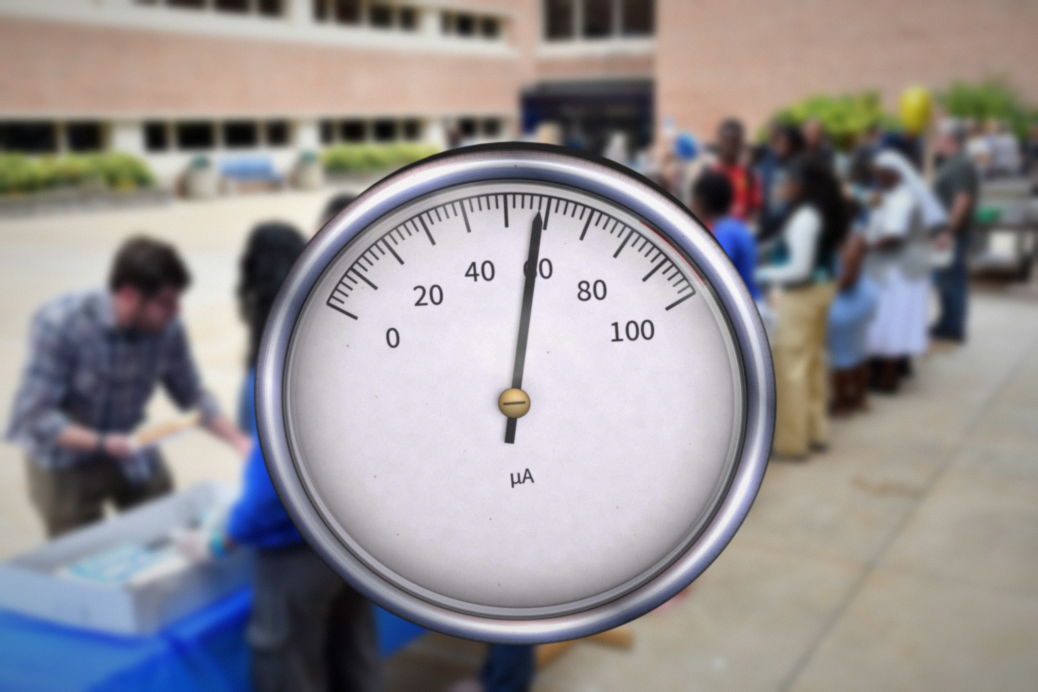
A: 58 µA
